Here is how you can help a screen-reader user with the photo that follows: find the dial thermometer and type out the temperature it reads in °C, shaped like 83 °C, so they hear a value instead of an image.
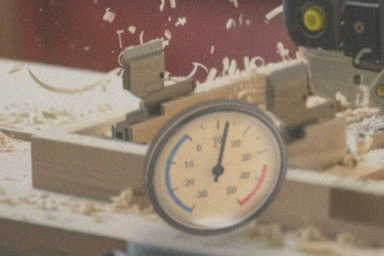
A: 12.5 °C
